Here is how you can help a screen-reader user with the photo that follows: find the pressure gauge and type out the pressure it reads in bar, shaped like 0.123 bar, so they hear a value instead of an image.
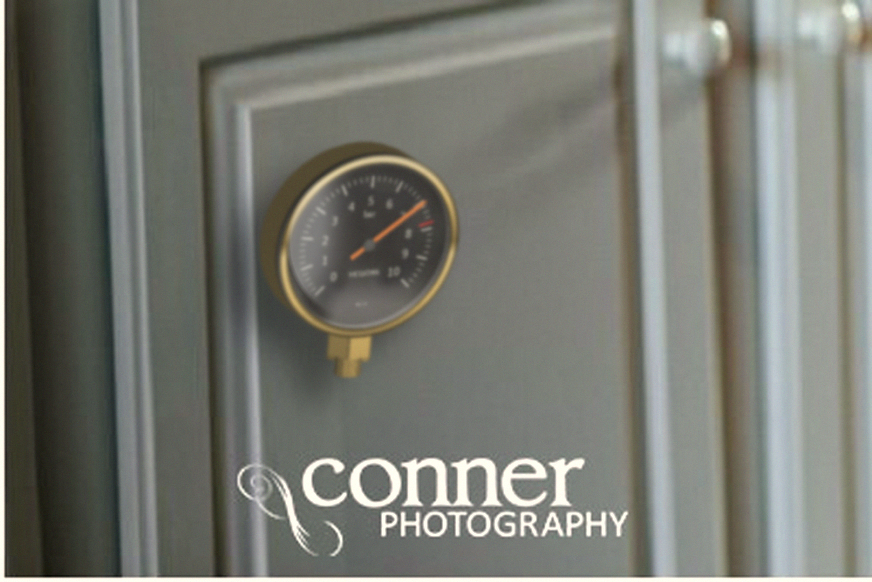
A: 7 bar
